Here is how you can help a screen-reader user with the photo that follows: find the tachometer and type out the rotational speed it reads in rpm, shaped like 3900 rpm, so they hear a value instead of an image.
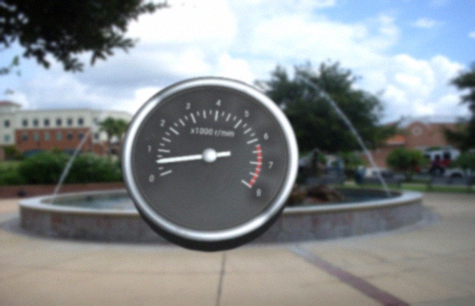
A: 500 rpm
